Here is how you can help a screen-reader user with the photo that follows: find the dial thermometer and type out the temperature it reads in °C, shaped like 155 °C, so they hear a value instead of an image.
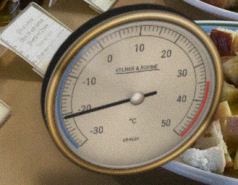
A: -20 °C
